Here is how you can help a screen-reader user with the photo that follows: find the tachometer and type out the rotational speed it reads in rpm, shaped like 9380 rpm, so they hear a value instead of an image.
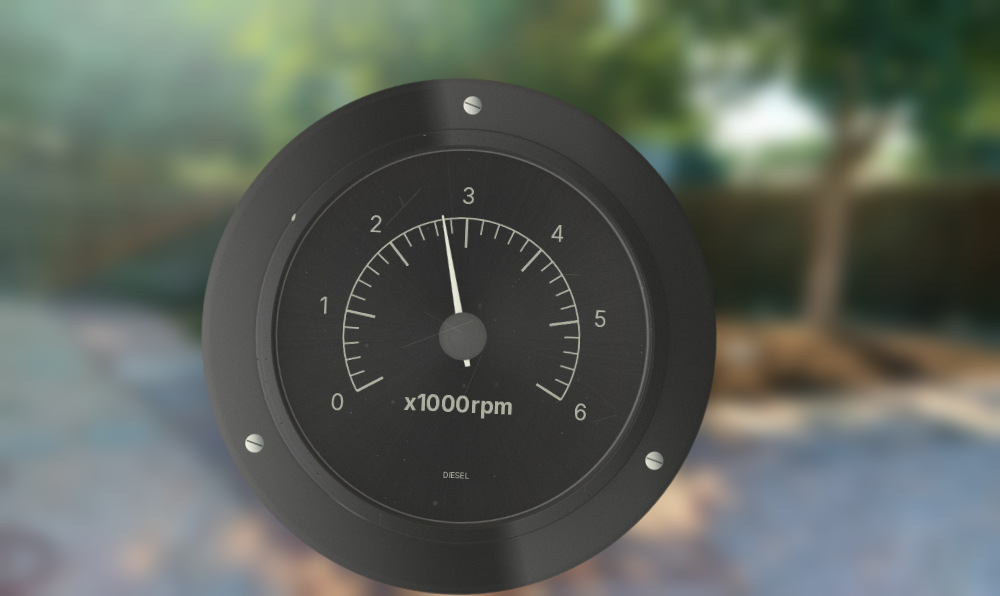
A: 2700 rpm
